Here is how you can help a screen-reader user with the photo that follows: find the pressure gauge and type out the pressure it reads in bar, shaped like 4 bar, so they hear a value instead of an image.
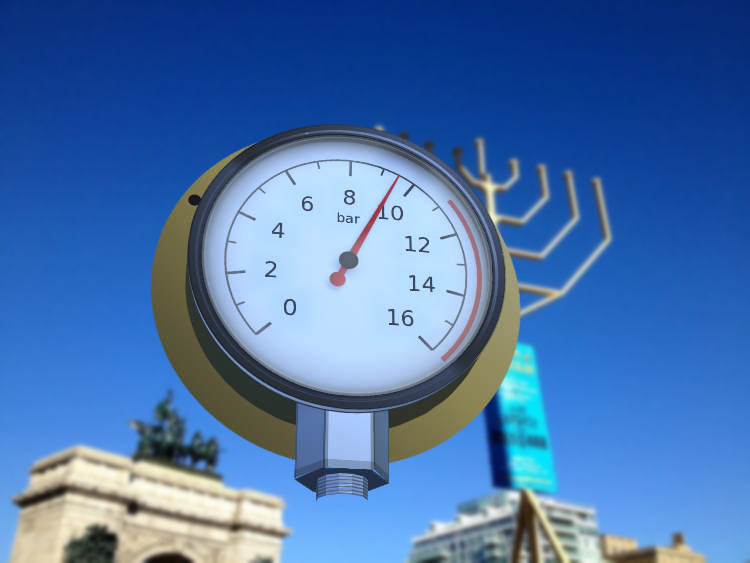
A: 9.5 bar
